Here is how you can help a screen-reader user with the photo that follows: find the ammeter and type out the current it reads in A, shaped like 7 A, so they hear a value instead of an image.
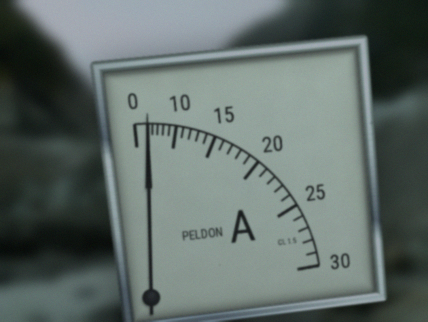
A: 5 A
